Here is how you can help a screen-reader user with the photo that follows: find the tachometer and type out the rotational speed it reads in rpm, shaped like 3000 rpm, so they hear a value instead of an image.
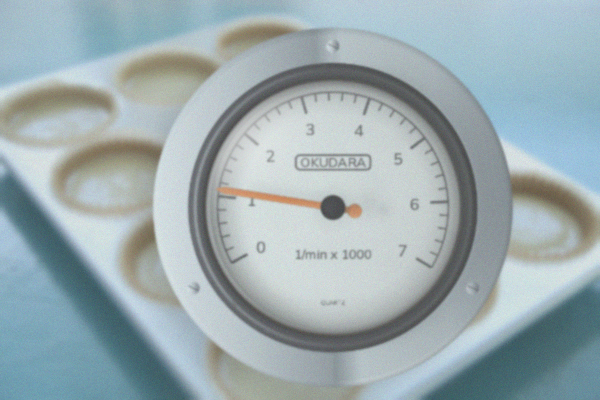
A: 1100 rpm
